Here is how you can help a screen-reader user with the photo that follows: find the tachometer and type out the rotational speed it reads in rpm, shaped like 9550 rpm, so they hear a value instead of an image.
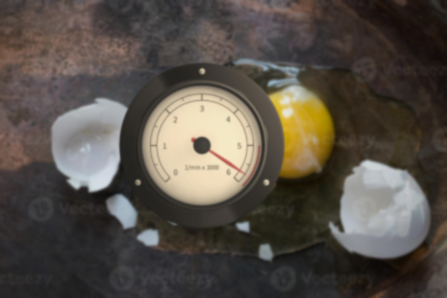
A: 5750 rpm
